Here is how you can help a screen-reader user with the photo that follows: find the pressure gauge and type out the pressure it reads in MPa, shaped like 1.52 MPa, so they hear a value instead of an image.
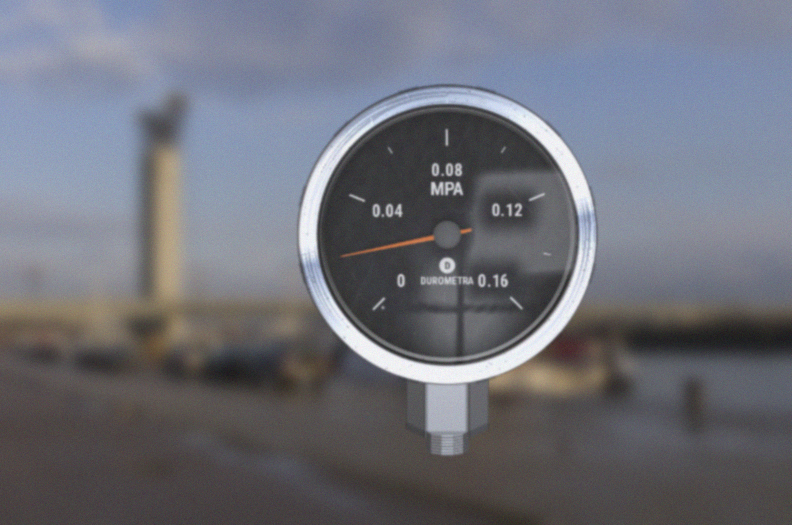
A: 0.02 MPa
